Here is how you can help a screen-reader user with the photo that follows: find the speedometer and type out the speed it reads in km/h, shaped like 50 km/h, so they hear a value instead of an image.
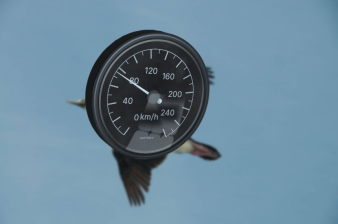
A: 75 km/h
